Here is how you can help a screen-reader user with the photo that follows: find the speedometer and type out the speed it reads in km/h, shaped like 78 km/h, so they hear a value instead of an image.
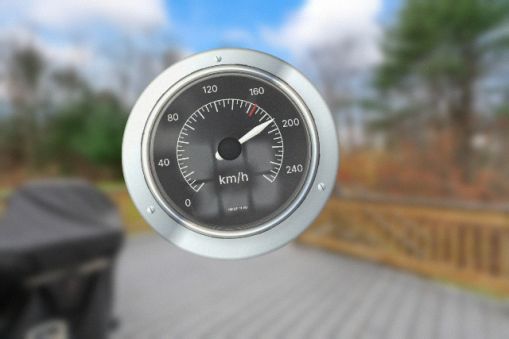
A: 190 km/h
